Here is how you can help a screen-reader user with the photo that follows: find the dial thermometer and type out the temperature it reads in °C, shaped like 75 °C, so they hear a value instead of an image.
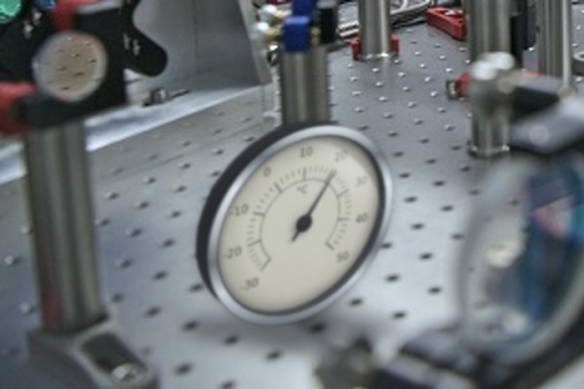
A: 20 °C
